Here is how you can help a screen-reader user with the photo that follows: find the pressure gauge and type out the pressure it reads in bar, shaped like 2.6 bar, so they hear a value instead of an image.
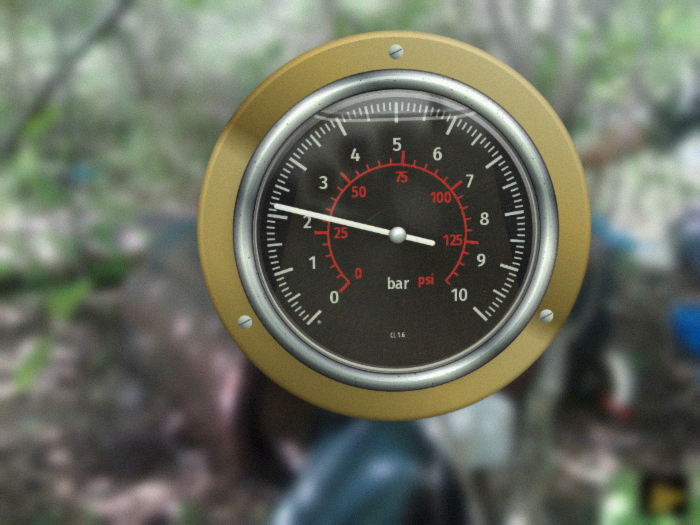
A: 2.2 bar
